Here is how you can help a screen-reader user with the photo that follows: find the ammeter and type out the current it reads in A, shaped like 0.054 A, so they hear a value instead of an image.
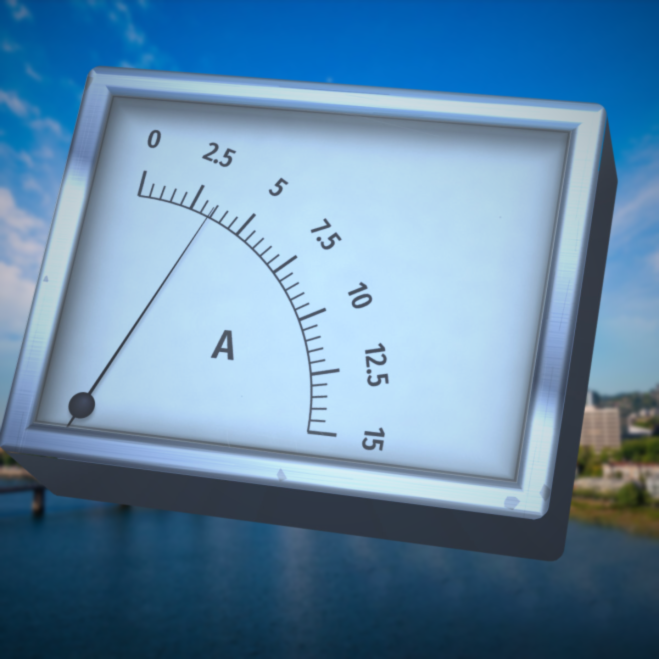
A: 3.5 A
